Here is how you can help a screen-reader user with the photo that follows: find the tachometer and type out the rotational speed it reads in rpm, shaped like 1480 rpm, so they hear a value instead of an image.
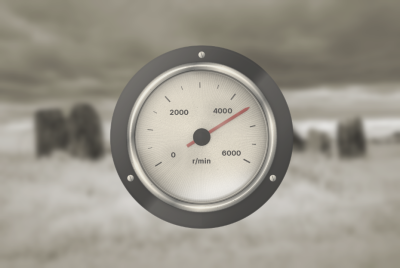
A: 4500 rpm
